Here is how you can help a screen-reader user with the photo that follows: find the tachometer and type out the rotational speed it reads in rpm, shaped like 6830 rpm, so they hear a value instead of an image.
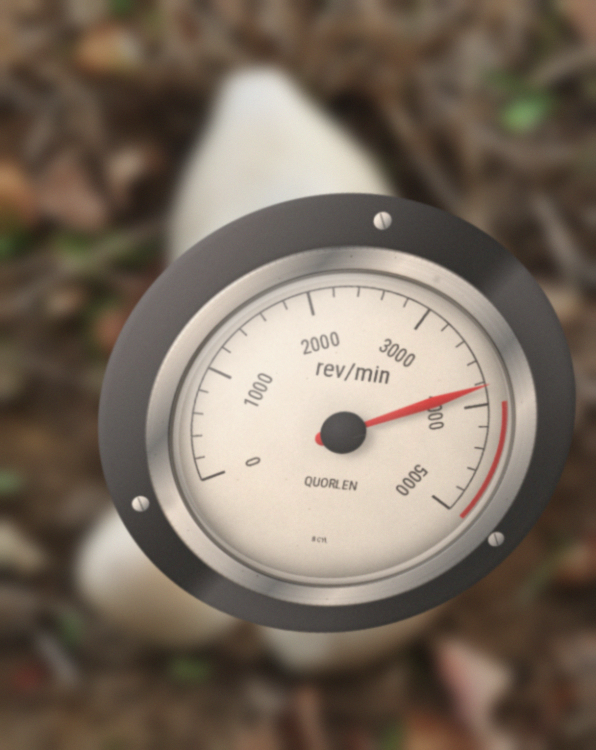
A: 3800 rpm
